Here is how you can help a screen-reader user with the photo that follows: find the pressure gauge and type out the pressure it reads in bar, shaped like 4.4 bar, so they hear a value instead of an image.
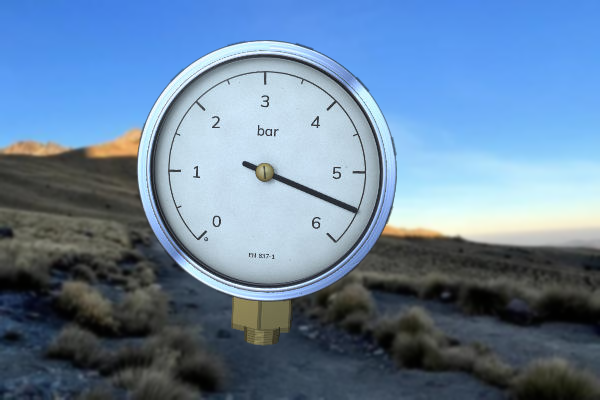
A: 5.5 bar
